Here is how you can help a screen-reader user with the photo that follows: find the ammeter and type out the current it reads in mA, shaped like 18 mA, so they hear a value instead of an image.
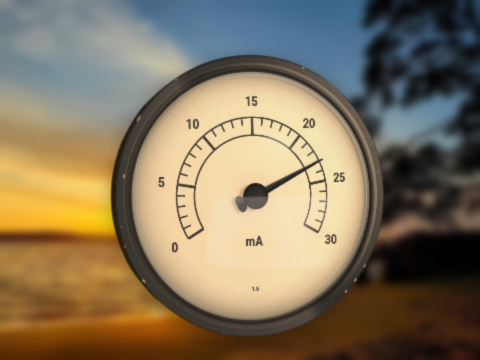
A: 23 mA
